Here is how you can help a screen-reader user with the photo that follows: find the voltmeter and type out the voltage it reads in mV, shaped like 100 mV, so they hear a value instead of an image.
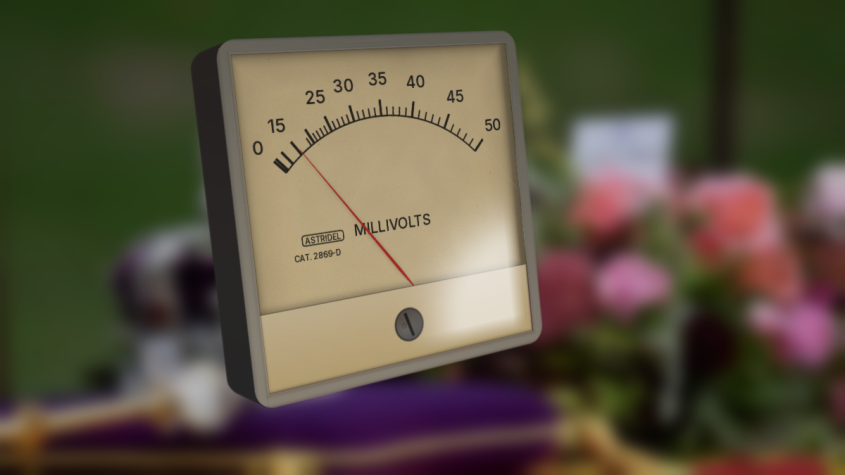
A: 15 mV
